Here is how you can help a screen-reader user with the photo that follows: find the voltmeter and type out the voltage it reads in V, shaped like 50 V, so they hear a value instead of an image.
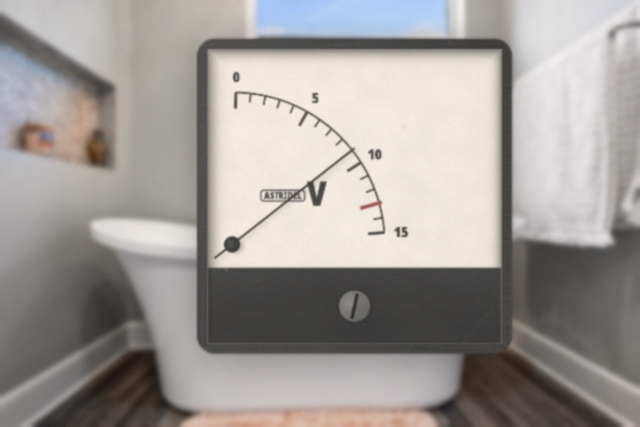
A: 9 V
